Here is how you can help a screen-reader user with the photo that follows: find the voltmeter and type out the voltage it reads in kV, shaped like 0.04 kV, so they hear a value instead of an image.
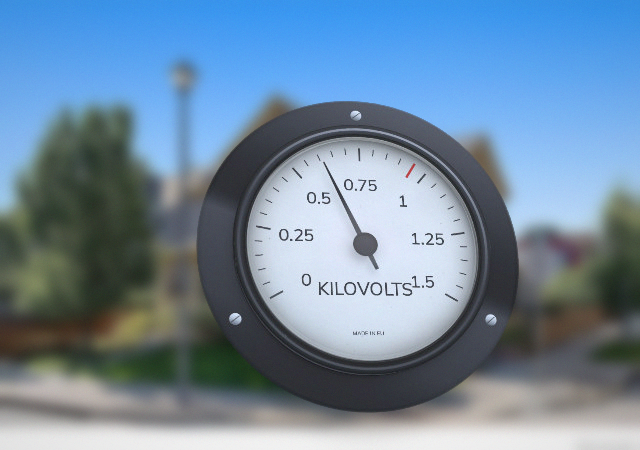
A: 0.6 kV
